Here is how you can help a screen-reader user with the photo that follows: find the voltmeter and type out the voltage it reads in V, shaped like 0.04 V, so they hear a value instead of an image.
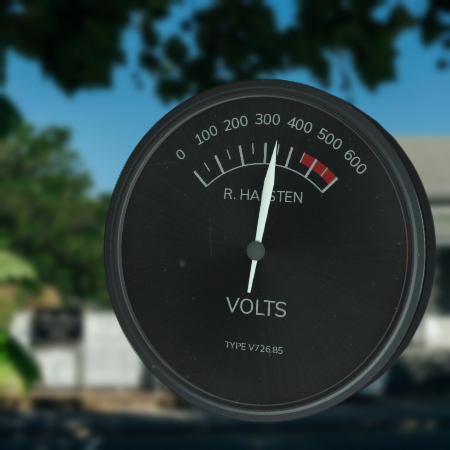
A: 350 V
